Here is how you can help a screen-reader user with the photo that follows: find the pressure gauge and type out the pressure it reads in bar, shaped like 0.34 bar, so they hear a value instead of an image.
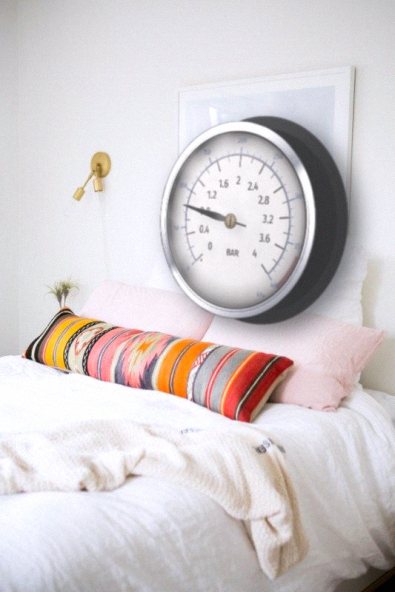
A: 0.8 bar
